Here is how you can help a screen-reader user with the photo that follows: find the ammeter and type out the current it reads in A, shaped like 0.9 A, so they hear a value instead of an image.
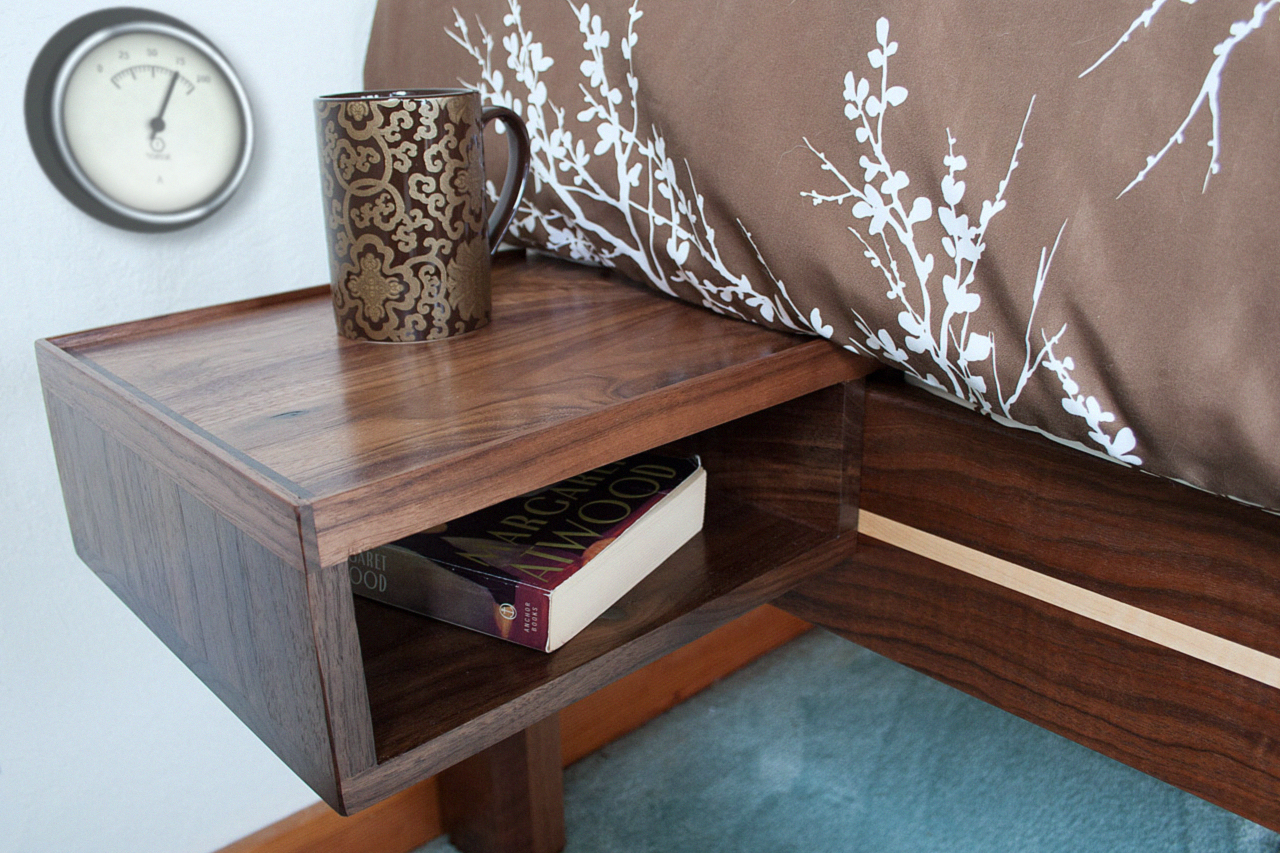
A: 75 A
